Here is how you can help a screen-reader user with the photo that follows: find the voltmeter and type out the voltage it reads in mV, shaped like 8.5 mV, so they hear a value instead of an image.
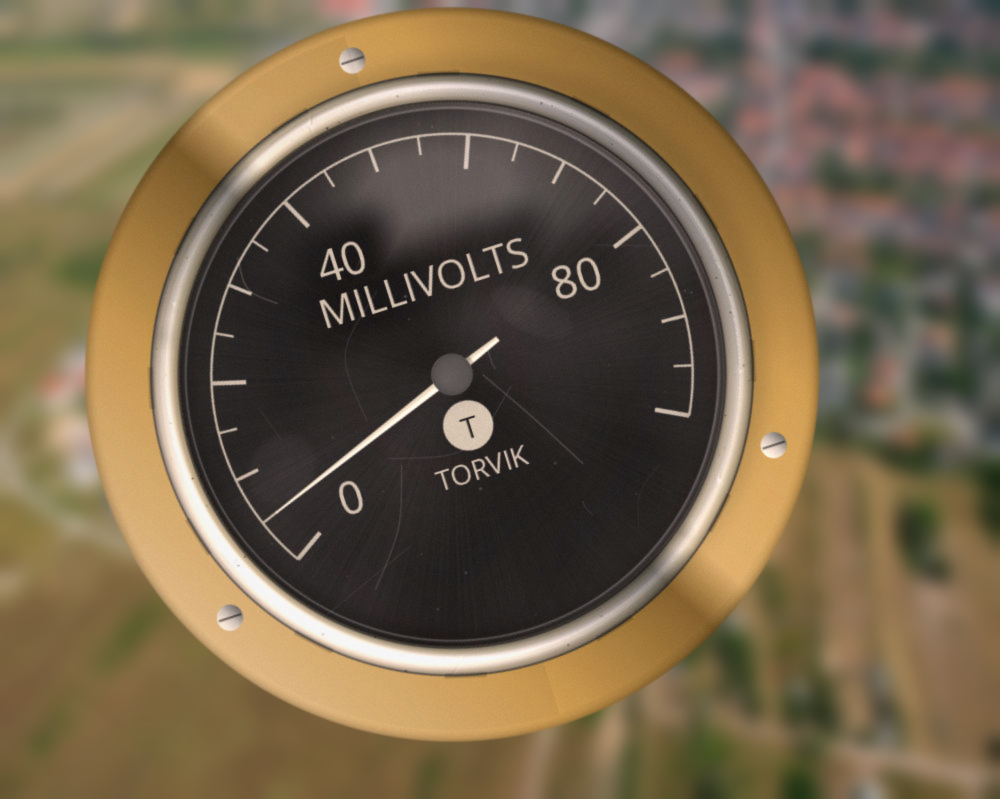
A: 5 mV
